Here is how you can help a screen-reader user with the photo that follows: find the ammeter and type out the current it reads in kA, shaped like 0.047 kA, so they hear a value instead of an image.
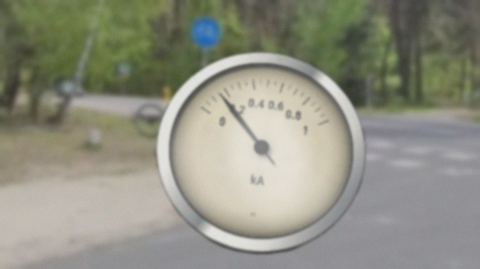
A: 0.15 kA
